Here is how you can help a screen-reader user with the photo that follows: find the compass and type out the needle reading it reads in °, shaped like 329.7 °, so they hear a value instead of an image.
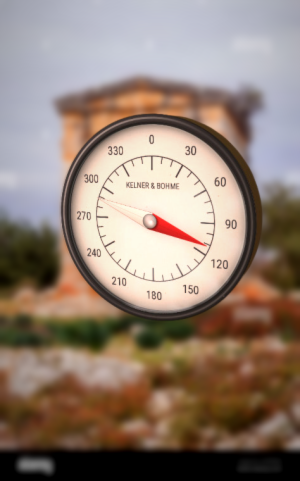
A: 110 °
